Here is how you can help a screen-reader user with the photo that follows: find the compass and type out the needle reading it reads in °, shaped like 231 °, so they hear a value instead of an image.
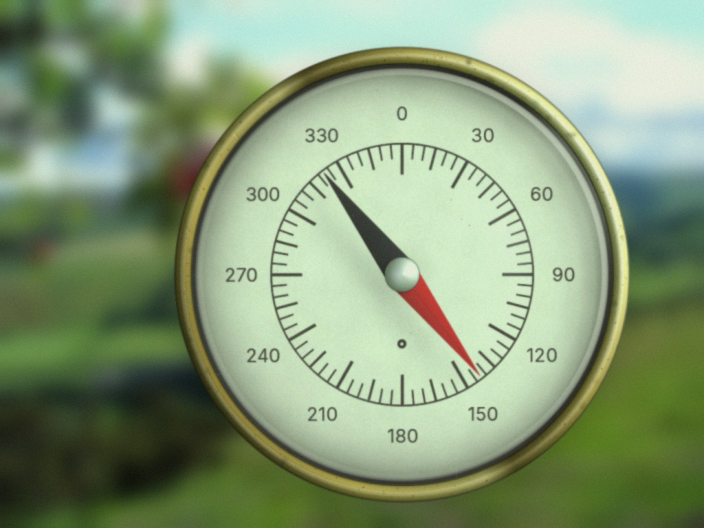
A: 142.5 °
